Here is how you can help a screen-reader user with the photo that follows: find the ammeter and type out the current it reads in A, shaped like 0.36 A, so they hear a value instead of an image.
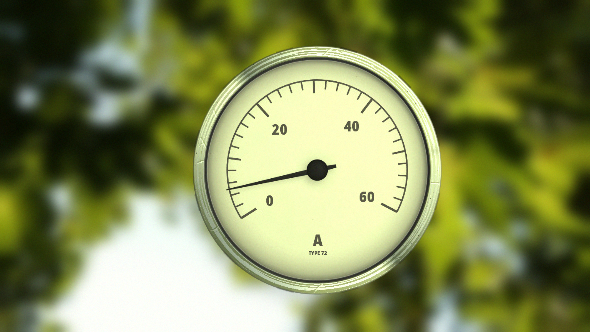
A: 5 A
